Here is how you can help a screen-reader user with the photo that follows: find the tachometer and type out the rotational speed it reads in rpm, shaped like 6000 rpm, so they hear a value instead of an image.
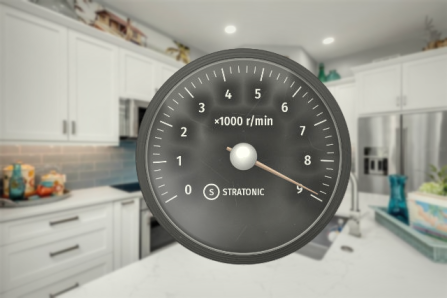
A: 8900 rpm
